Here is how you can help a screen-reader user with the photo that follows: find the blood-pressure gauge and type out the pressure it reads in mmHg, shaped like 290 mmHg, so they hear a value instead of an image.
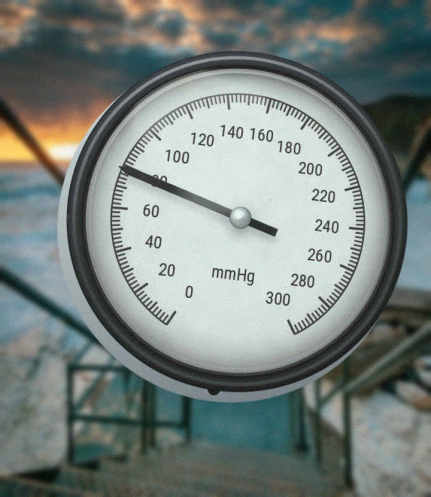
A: 78 mmHg
